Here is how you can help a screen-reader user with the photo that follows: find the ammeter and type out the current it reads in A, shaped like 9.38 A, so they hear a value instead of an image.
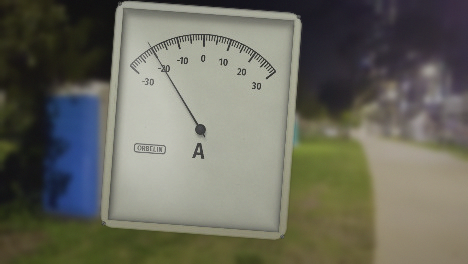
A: -20 A
